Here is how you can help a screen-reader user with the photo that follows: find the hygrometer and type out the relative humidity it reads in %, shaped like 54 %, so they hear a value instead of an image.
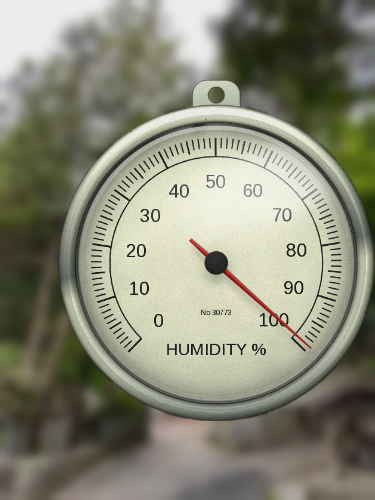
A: 99 %
